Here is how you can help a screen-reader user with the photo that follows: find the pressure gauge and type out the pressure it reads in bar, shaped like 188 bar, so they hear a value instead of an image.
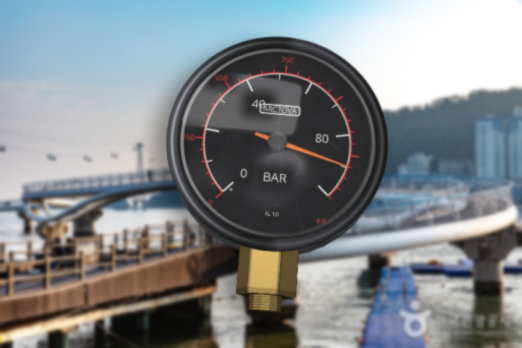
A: 90 bar
